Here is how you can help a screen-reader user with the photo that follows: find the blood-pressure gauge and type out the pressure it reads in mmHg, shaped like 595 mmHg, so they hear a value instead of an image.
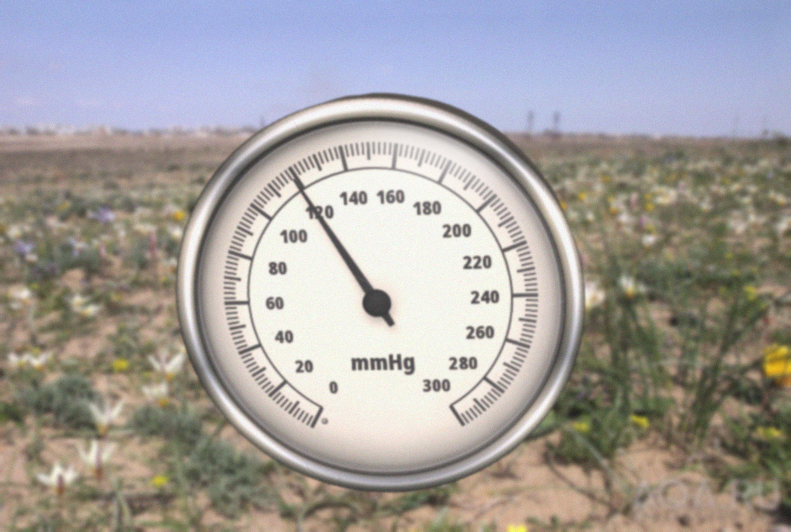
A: 120 mmHg
